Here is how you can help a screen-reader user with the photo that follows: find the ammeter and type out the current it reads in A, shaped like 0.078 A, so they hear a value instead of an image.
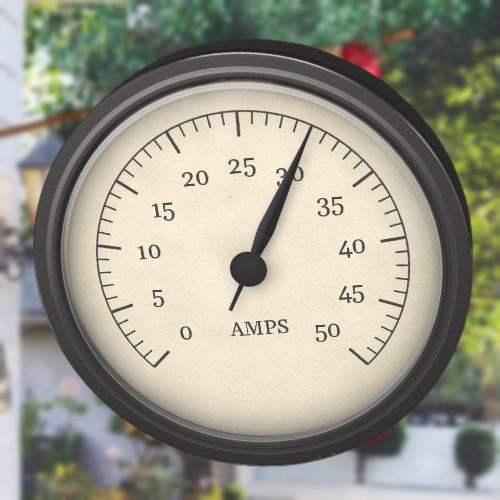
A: 30 A
